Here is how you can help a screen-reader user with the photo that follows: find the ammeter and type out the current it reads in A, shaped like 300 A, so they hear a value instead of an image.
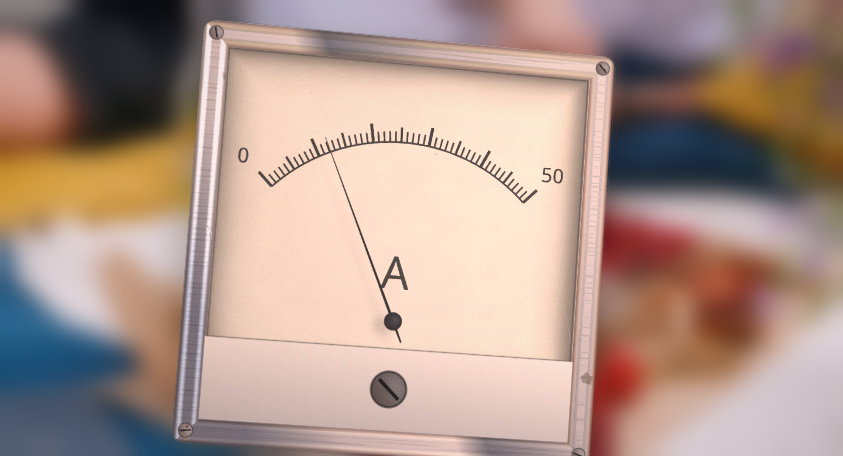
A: 12 A
